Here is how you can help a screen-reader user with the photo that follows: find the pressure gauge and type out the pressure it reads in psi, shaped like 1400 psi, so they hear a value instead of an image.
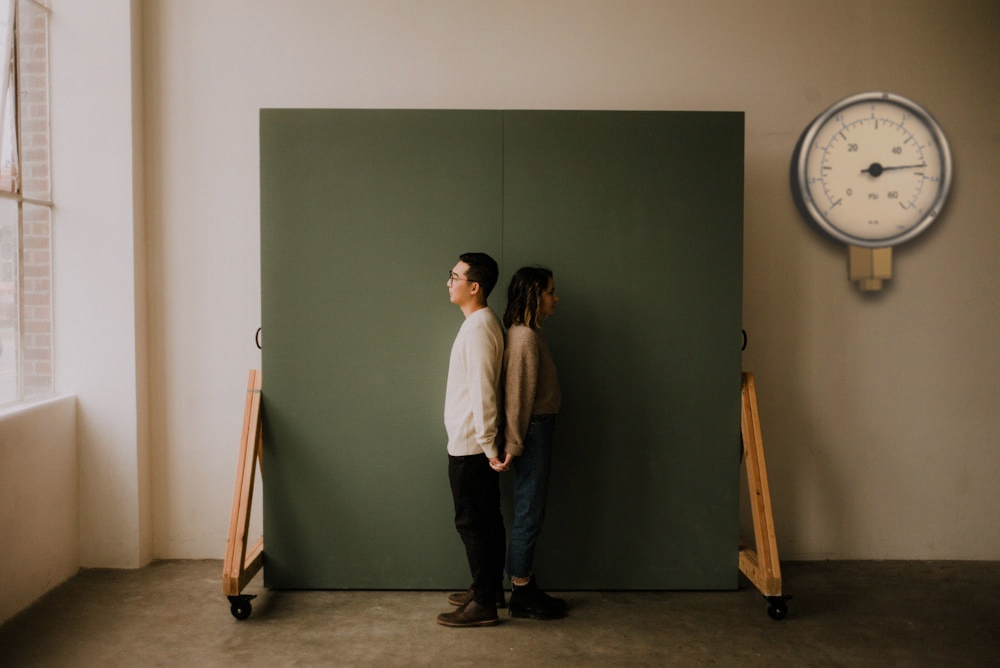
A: 48 psi
